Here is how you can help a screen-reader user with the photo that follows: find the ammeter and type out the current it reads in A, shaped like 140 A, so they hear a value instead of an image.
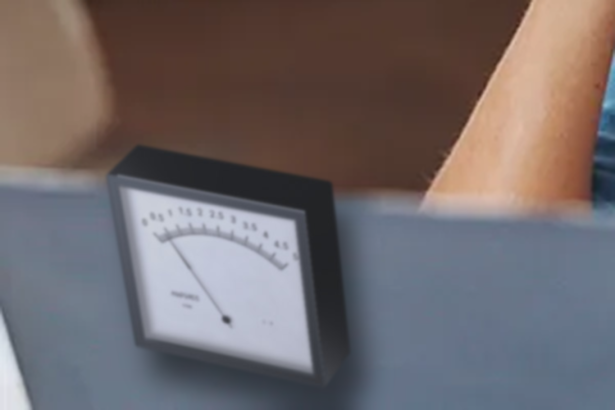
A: 0.5 A
